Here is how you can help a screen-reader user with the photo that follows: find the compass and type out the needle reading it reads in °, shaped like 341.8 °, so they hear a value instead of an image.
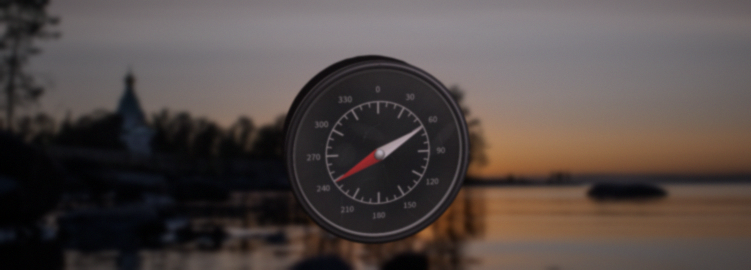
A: 240 °
